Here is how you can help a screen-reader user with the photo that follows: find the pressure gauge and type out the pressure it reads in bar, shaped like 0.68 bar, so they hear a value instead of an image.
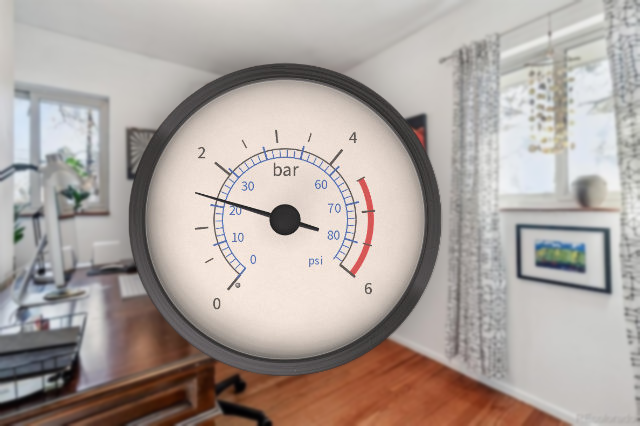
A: 1.5 bar
